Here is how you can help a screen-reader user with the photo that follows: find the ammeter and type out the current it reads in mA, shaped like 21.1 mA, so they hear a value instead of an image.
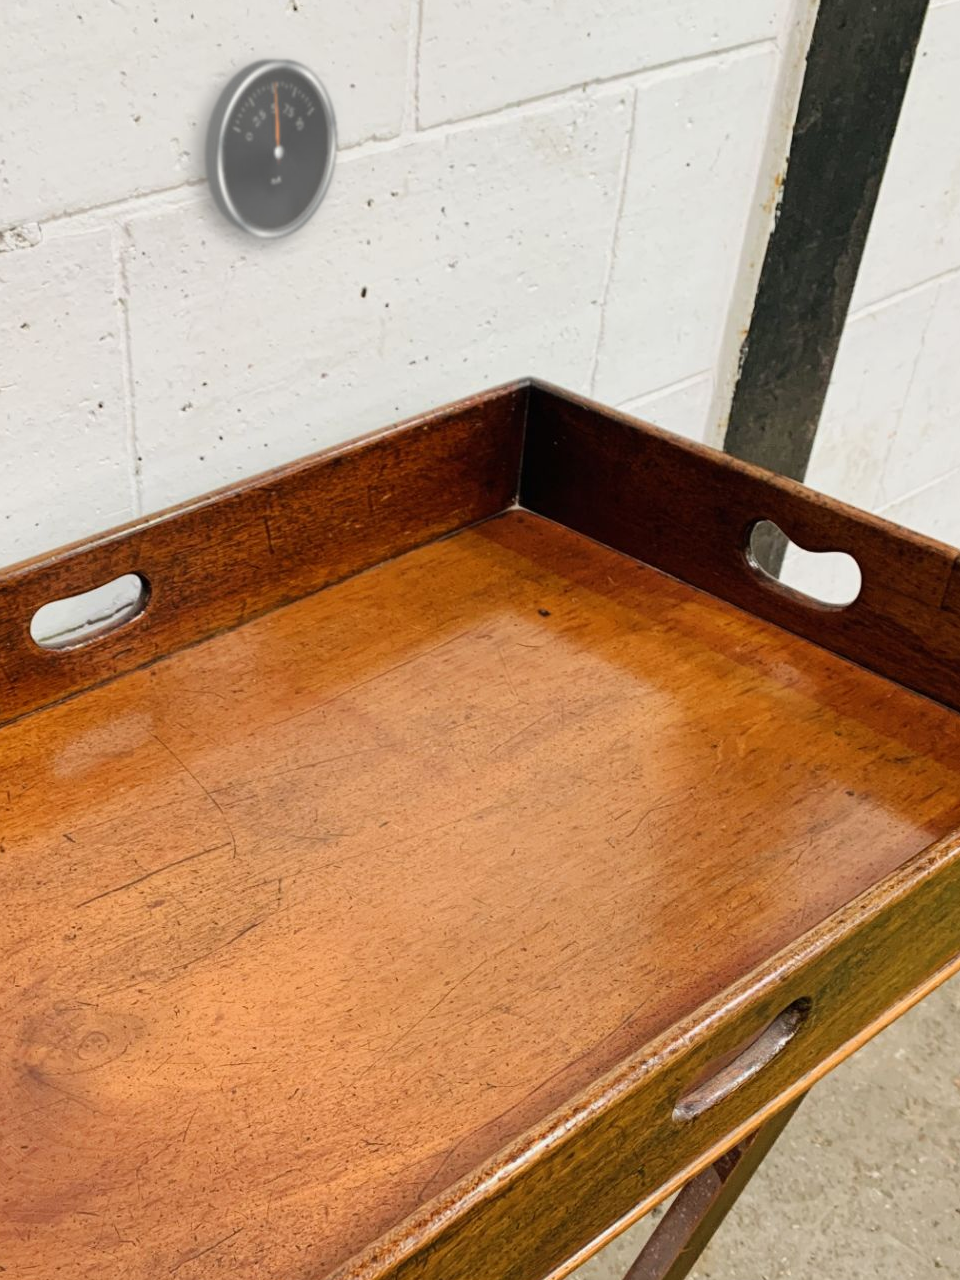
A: 5 mA
